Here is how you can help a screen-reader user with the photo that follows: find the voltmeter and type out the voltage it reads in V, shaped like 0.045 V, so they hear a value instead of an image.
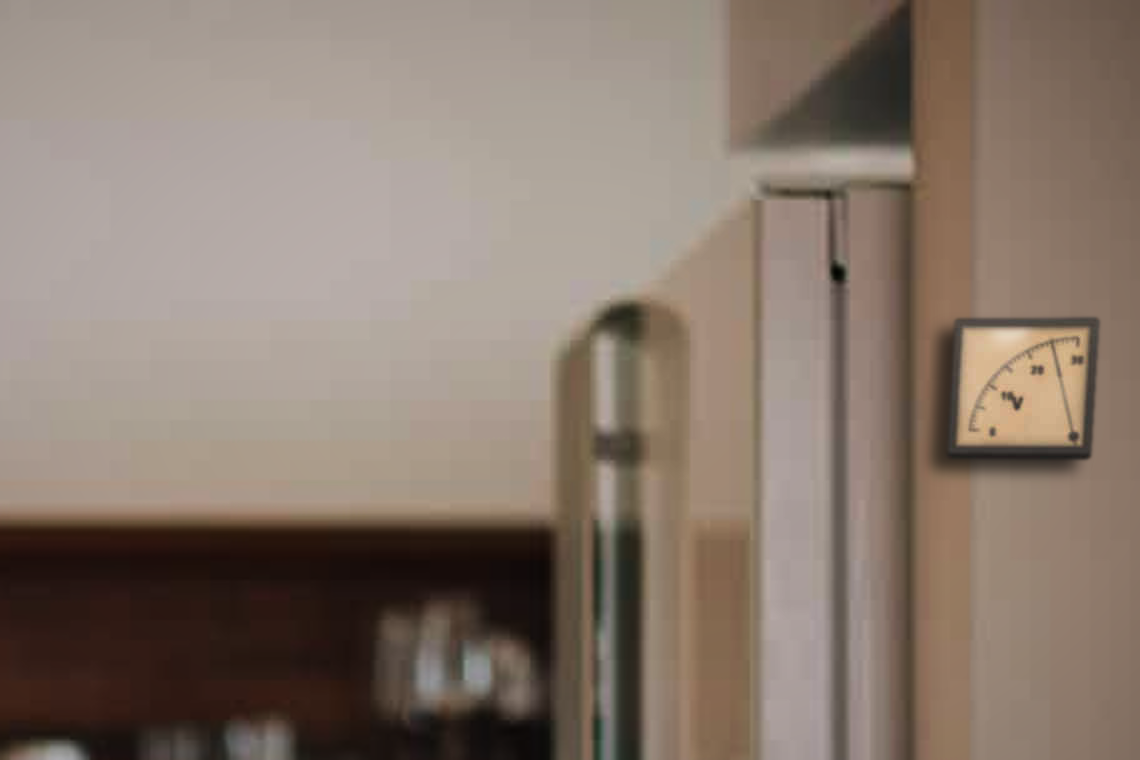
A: 25 V
